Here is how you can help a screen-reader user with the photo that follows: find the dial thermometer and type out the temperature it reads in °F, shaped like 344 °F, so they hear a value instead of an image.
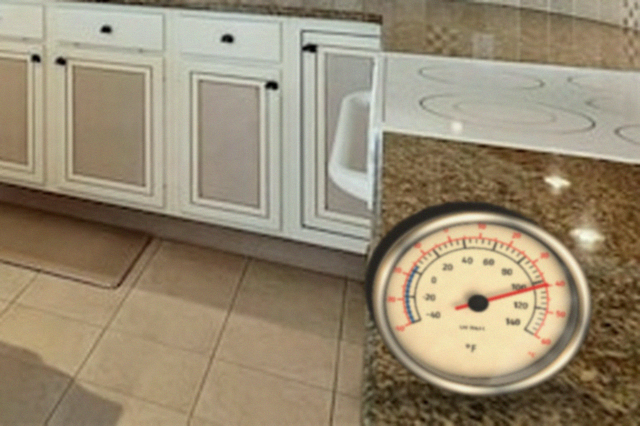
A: 100 °F
